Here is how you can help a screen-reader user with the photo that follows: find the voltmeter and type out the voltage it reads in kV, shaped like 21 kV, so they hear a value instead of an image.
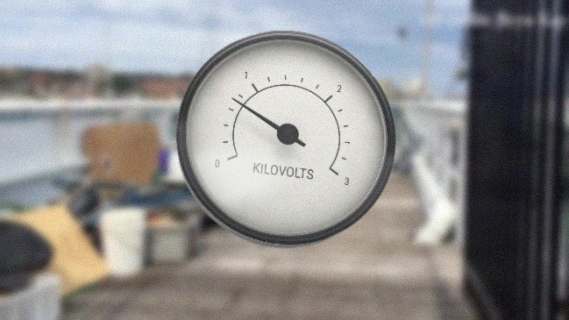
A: 0.7 kV
